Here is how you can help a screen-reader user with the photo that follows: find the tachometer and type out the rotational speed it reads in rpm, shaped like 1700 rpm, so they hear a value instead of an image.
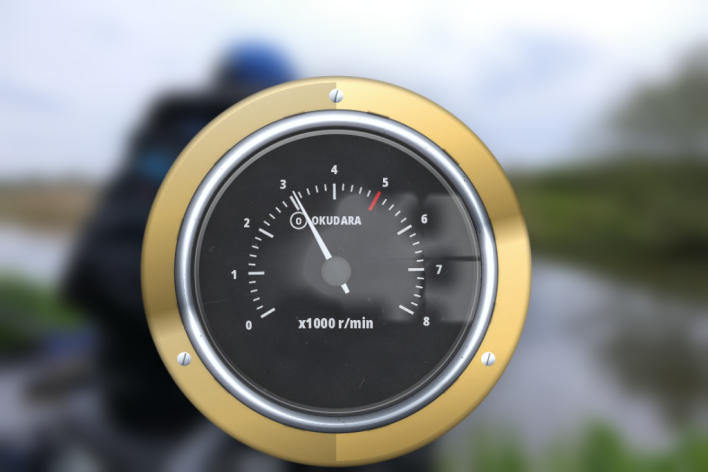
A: 3100 rpm
